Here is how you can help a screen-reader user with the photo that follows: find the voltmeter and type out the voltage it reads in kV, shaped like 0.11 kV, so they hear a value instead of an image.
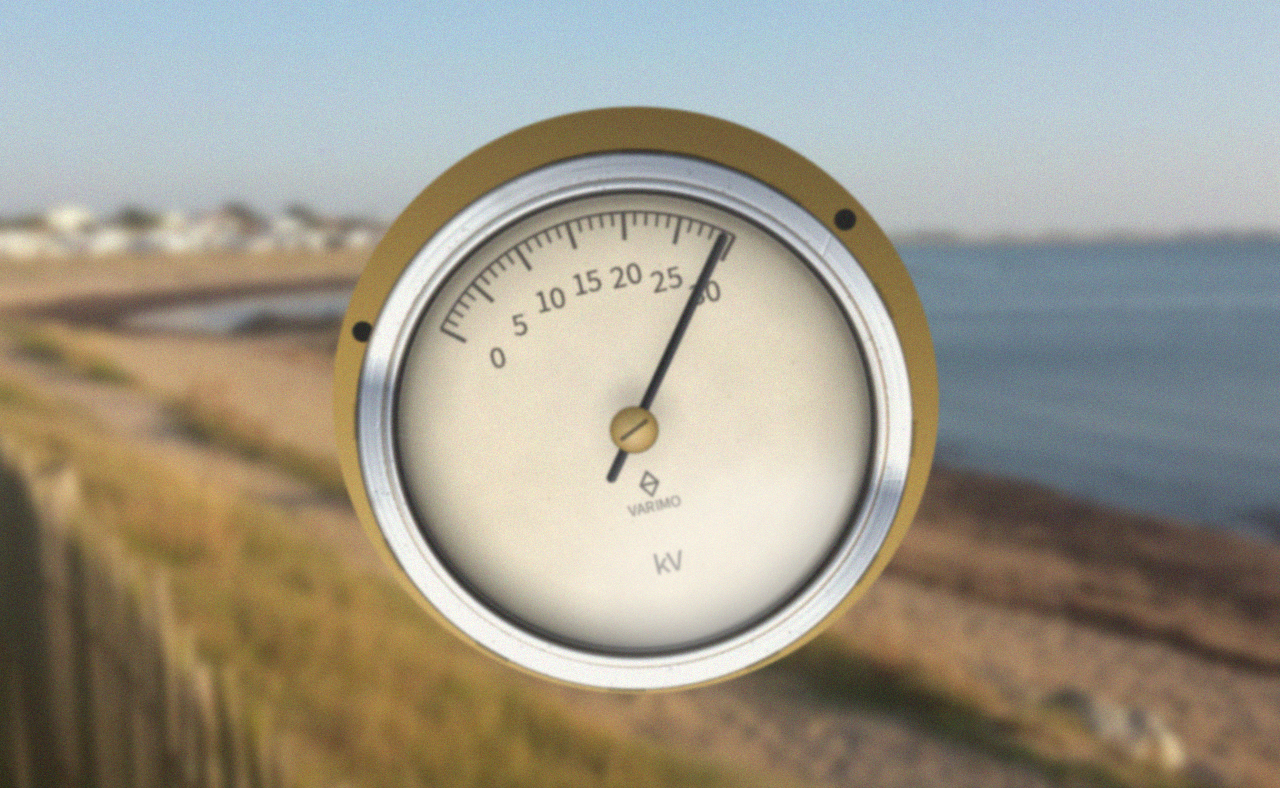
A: 29 kV
